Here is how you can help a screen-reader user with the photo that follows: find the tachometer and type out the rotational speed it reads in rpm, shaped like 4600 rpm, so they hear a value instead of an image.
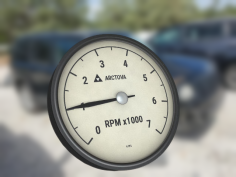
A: 1000 rpm
